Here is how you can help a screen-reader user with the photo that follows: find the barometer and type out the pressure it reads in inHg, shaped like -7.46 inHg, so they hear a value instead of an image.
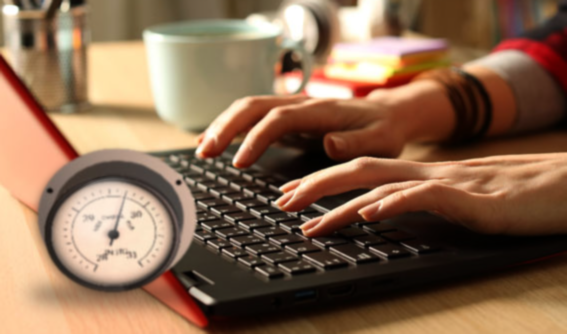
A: 29.7 inHg
